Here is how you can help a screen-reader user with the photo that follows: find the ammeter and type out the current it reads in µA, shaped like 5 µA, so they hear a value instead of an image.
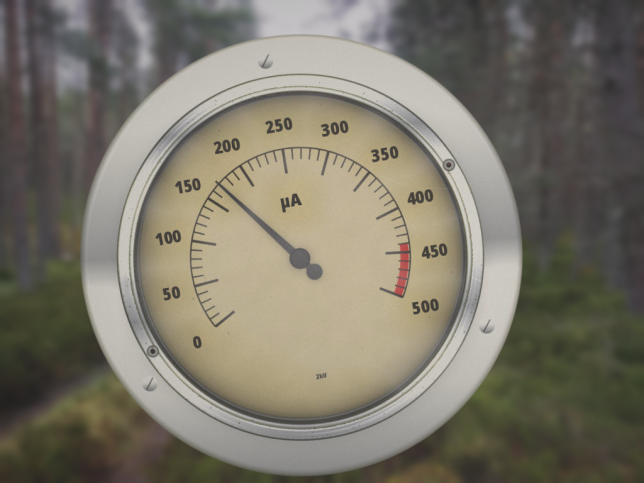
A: 170 µA
